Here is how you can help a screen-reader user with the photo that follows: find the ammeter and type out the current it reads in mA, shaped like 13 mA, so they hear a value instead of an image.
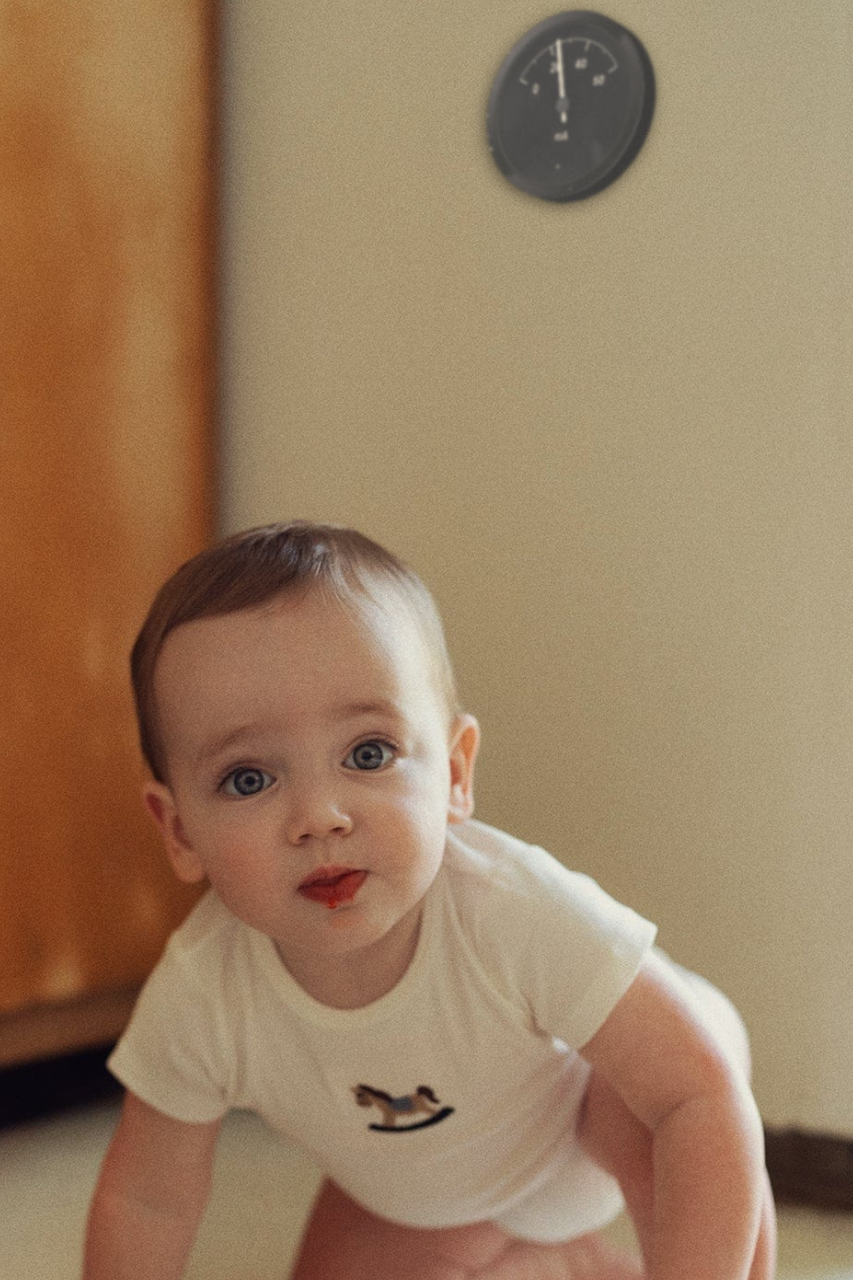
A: 25 mA
